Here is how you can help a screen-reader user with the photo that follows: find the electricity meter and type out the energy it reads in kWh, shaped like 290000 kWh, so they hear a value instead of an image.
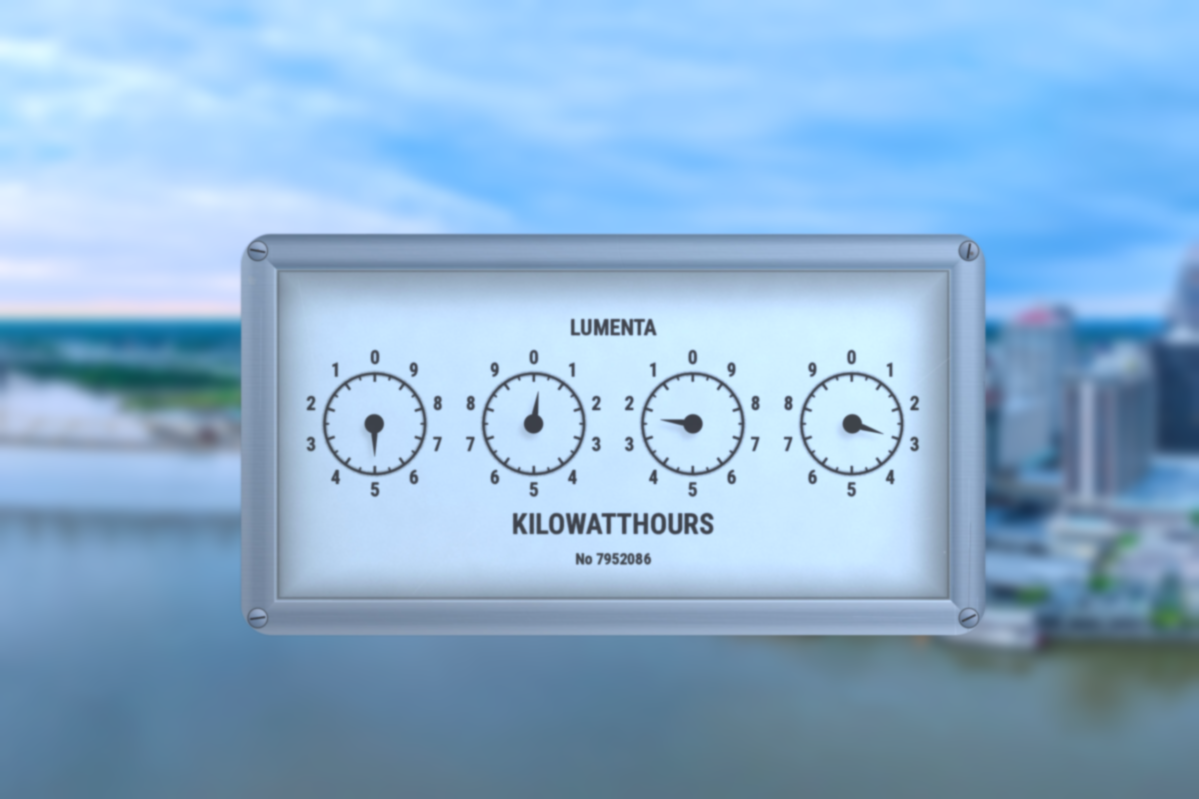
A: 5023 kWh
